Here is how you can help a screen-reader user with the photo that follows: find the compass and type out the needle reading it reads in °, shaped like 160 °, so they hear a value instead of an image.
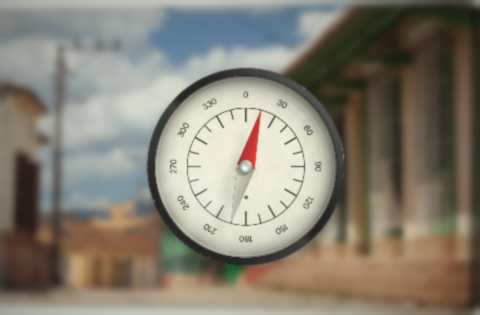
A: 15 °
